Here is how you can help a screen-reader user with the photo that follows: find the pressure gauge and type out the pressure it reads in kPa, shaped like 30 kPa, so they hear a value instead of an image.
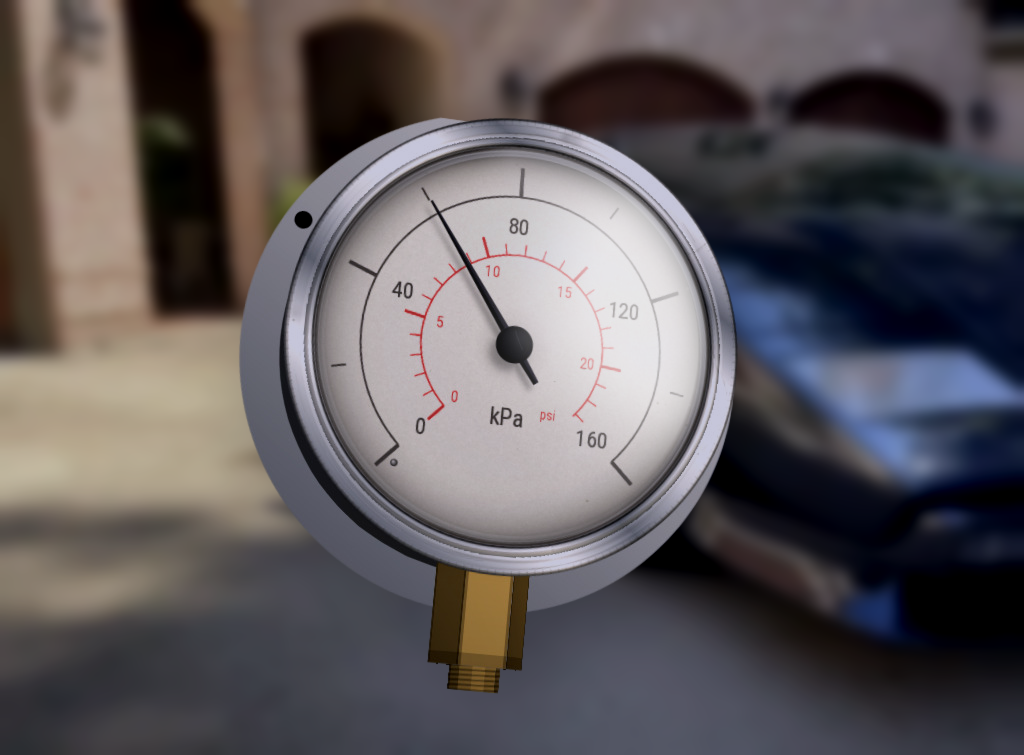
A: 60 kPa
